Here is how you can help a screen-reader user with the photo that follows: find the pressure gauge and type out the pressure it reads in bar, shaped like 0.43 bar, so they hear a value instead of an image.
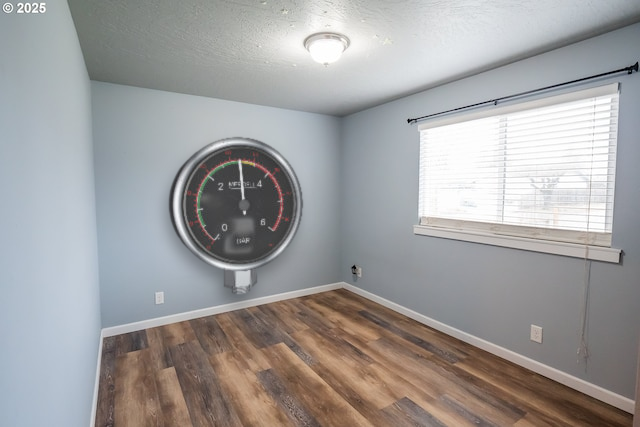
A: 3 bar
